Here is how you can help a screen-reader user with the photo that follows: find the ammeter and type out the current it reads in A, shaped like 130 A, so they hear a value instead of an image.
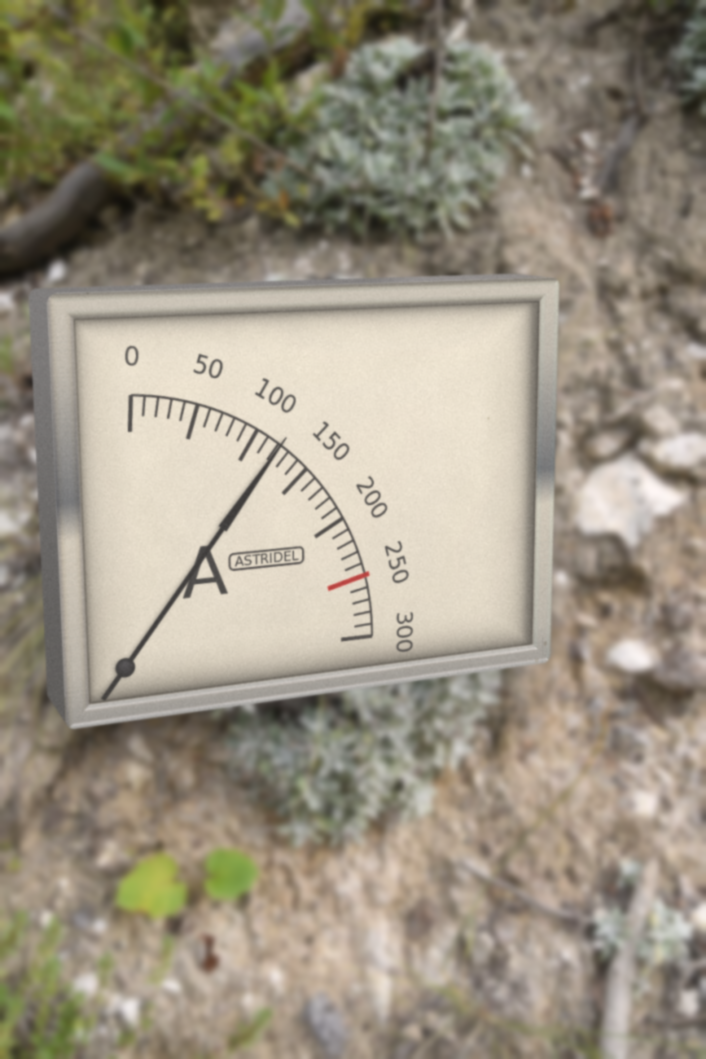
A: 120 A
